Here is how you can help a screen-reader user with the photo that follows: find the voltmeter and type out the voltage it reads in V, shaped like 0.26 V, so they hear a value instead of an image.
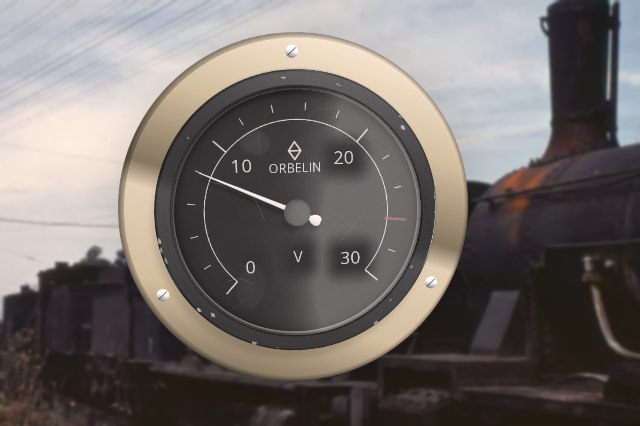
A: 8 V
